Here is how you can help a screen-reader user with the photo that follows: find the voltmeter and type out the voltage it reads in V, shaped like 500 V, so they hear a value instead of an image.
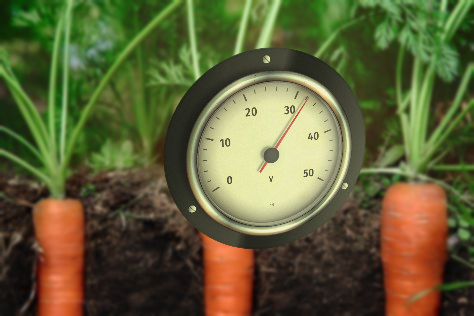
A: 32 V
